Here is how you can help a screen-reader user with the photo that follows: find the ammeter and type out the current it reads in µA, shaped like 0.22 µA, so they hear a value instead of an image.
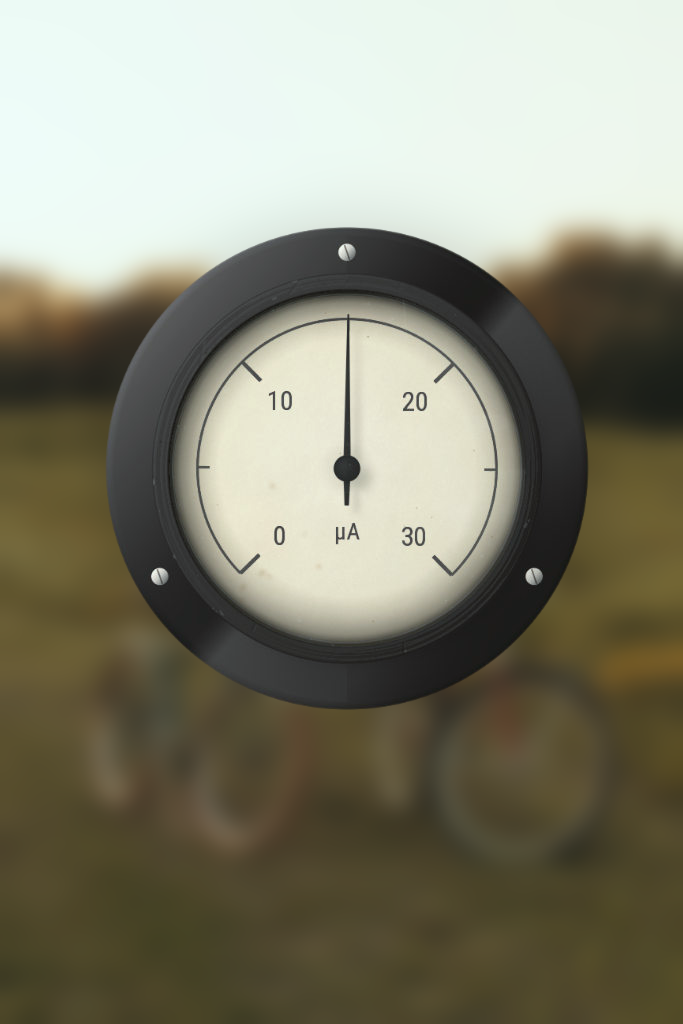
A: 15 µA
